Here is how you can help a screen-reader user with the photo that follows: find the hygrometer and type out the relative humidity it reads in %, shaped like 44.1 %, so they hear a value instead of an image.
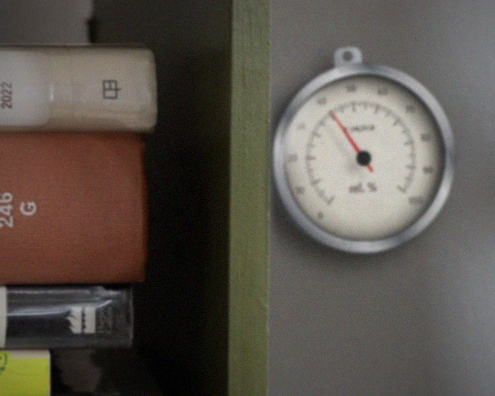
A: 40 %
